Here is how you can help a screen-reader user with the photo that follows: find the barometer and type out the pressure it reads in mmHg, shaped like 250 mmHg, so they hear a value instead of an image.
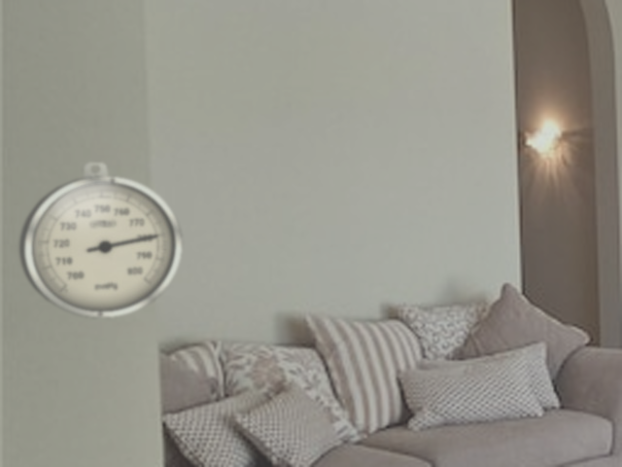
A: 780 mmHg
